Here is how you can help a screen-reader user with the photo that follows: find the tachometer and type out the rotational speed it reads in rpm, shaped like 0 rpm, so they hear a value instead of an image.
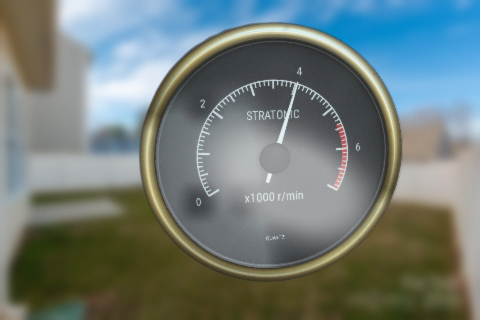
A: 4000 rpm
